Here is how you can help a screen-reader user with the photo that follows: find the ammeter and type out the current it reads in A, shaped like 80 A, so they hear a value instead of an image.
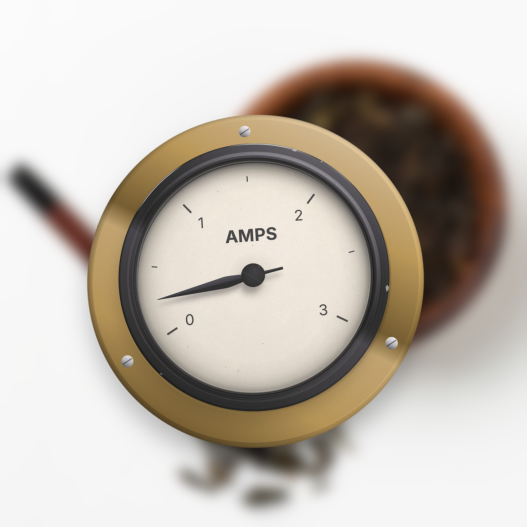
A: 0.25 A
